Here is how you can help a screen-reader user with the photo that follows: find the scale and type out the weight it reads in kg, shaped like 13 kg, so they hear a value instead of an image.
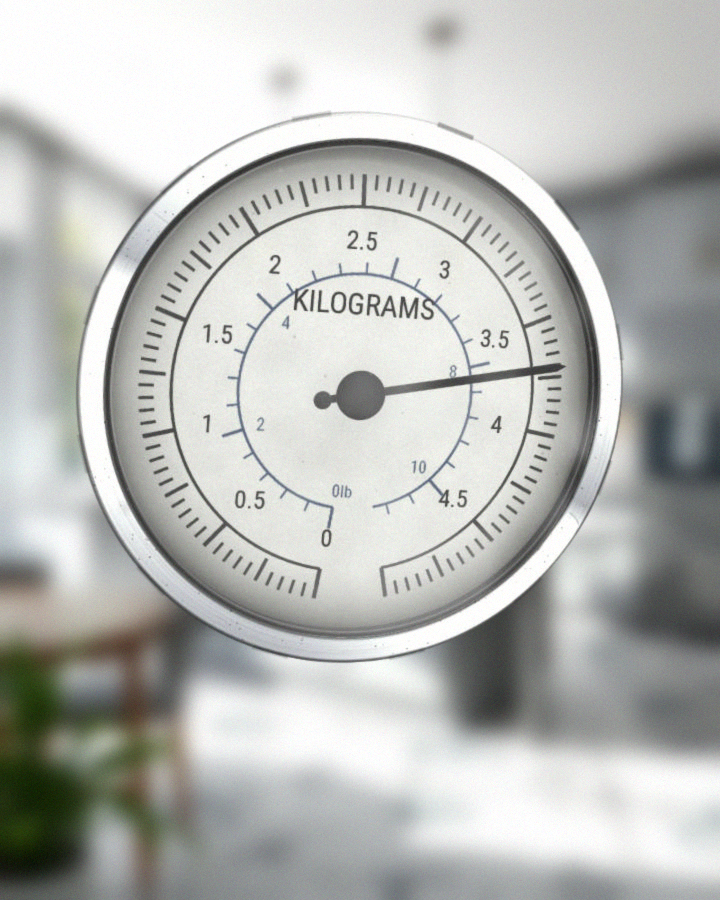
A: 3.7 kg
